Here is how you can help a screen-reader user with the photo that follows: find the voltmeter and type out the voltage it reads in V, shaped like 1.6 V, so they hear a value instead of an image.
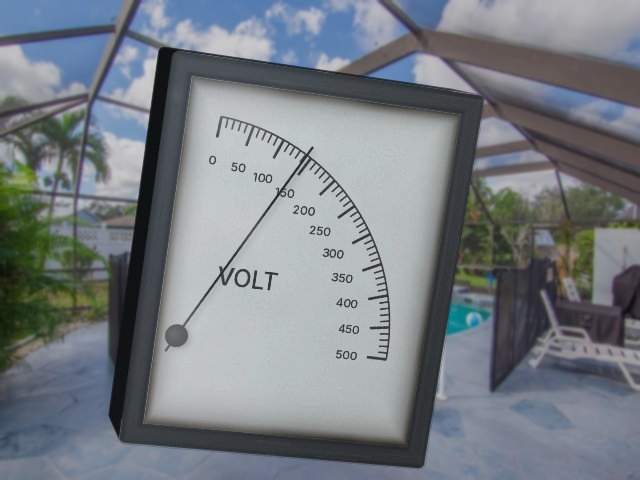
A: 140 V
